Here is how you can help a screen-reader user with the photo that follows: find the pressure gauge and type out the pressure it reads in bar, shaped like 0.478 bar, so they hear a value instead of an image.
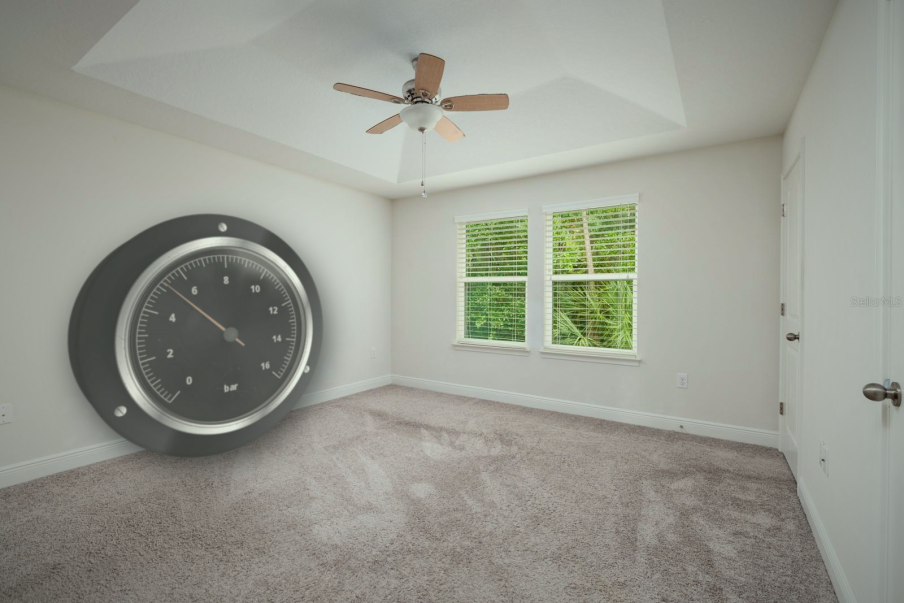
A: 5.2 bar
